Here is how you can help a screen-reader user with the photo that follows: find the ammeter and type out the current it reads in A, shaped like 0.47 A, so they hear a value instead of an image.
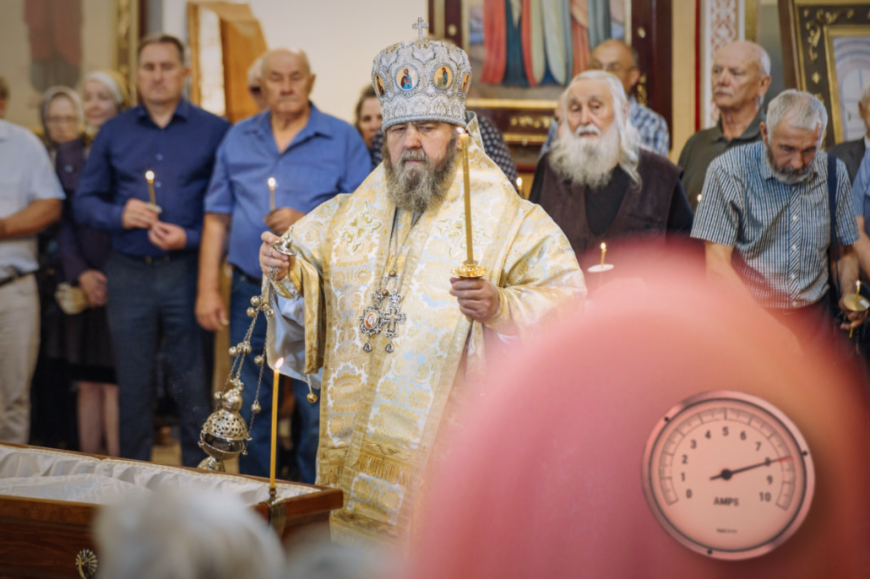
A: 8 A
